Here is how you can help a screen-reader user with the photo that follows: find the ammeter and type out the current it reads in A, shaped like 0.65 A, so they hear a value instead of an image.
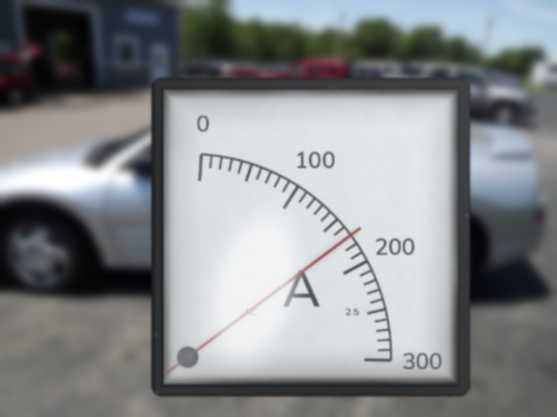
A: 170 A
